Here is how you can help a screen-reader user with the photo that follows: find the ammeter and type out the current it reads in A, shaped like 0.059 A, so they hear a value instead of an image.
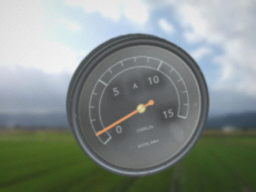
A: 1 A
